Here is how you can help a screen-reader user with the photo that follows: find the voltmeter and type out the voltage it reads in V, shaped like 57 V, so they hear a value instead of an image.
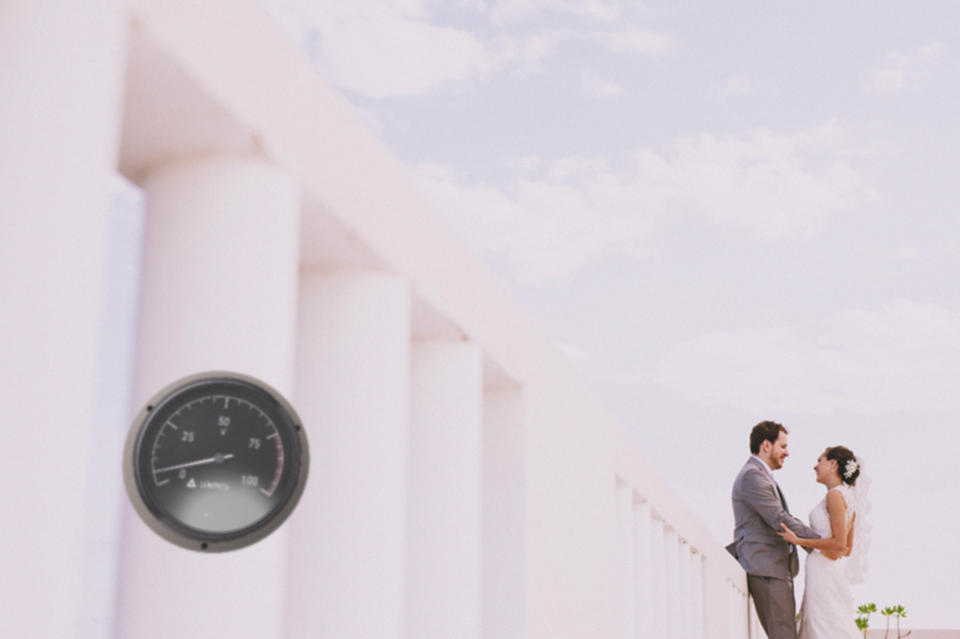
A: 5 V
